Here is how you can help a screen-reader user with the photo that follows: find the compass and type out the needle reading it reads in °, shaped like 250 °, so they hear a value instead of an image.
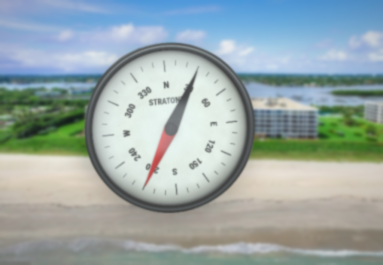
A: 210 °
